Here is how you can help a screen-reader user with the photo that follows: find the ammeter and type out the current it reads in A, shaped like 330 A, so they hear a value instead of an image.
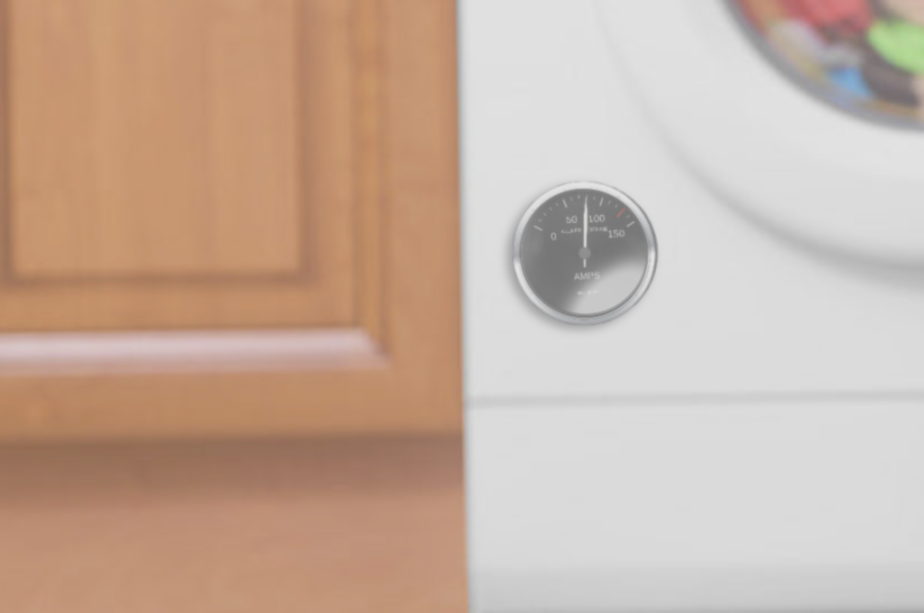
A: 80 A
